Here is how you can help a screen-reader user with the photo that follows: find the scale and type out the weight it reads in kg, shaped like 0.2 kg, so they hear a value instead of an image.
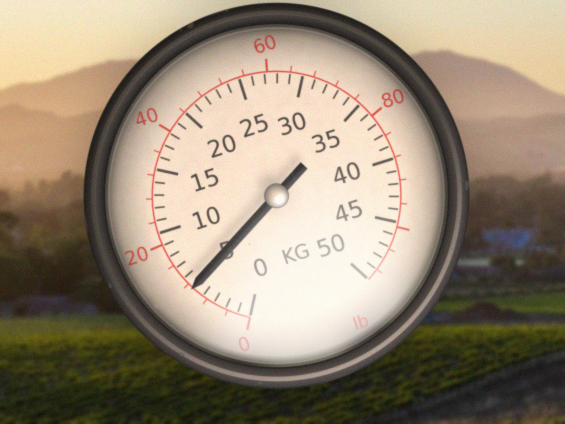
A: 5 kg
